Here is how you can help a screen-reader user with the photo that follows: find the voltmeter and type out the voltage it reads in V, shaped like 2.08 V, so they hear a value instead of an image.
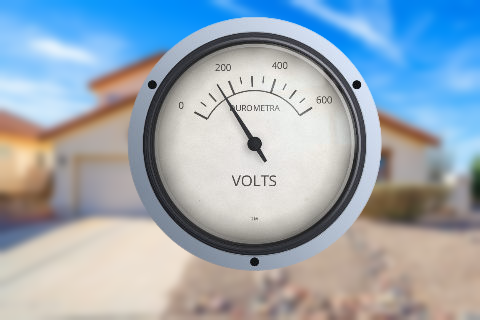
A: 150 V
